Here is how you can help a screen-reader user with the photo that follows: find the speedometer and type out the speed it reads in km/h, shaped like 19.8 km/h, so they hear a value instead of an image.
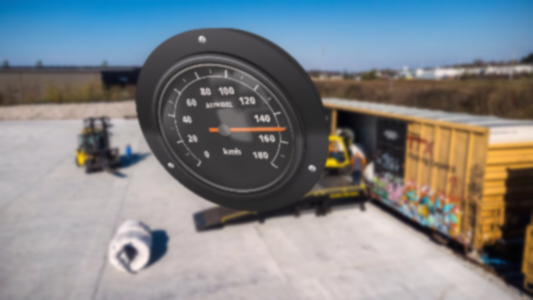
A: 150 km/h
